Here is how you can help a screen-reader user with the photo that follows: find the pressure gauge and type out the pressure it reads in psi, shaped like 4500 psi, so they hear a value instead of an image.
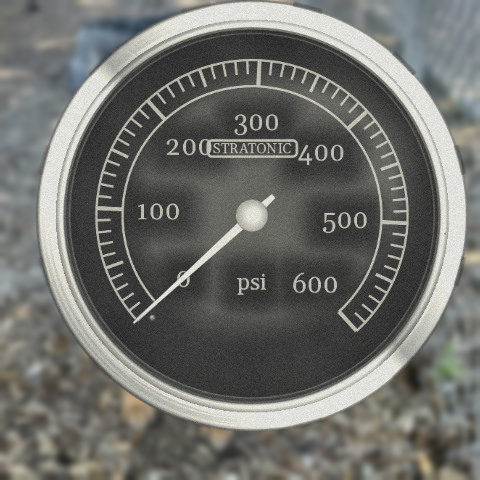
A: 0 psi
